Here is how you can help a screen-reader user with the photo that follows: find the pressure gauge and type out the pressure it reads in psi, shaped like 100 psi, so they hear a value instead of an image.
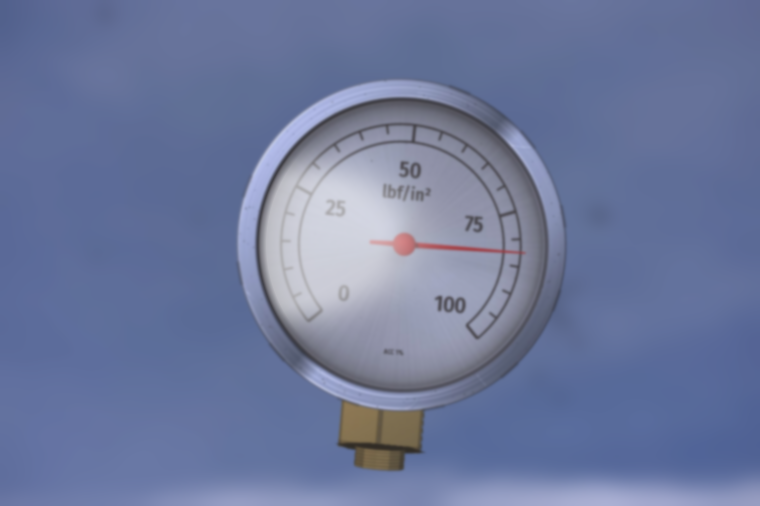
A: 82.5 psi
